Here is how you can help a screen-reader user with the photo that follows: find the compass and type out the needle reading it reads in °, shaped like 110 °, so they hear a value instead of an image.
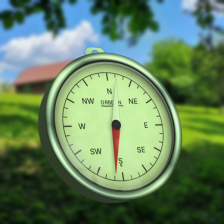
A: 190 °
